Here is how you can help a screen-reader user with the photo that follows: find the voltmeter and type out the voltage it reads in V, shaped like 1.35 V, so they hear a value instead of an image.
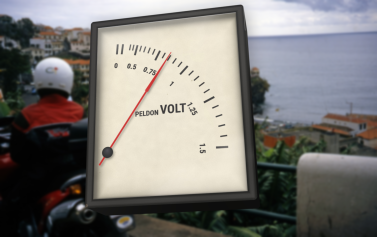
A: 0.85 V
